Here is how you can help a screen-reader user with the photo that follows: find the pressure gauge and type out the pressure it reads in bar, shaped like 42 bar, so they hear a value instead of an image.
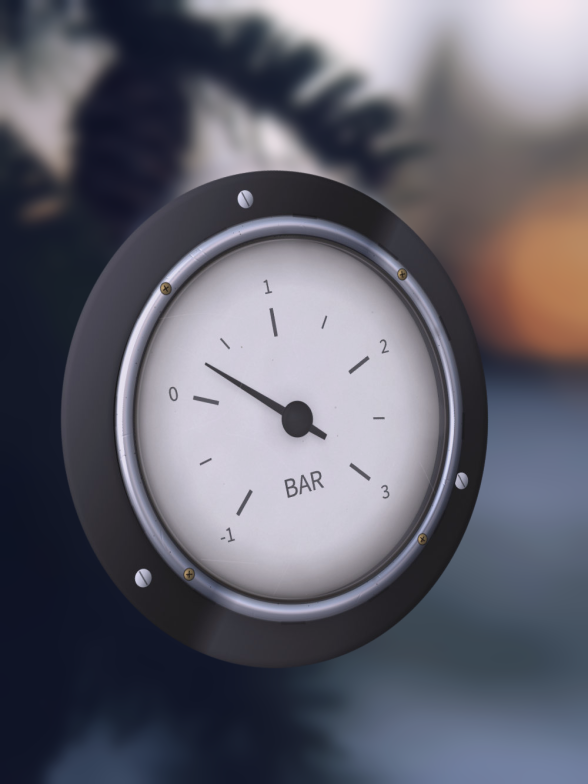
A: 0.25 bar
